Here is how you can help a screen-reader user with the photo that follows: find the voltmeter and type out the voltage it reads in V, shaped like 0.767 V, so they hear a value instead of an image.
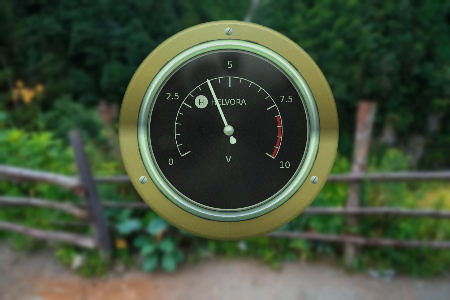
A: 4 V
